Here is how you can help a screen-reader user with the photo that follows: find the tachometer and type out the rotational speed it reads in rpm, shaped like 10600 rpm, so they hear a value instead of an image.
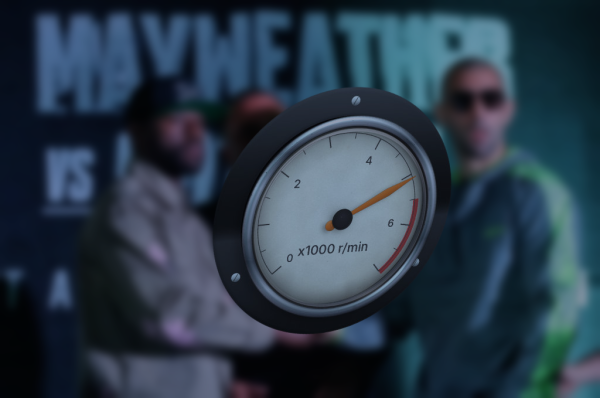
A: 5000 rpm
